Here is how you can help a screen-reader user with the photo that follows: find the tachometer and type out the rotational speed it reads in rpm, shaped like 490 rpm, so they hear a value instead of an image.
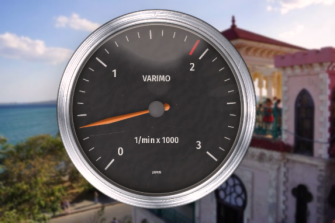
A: 400 rpm
